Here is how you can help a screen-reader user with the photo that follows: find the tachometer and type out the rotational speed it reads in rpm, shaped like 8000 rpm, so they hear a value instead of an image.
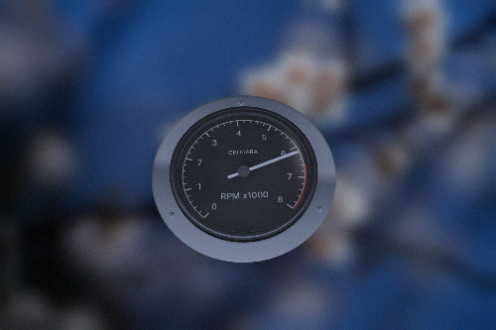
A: 6200 rpm
